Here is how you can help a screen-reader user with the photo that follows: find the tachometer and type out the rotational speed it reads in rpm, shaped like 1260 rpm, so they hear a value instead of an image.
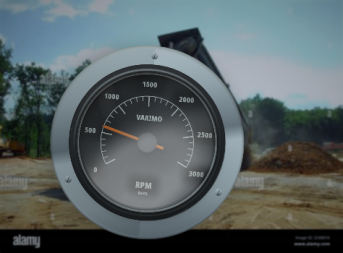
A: 600 rpm
